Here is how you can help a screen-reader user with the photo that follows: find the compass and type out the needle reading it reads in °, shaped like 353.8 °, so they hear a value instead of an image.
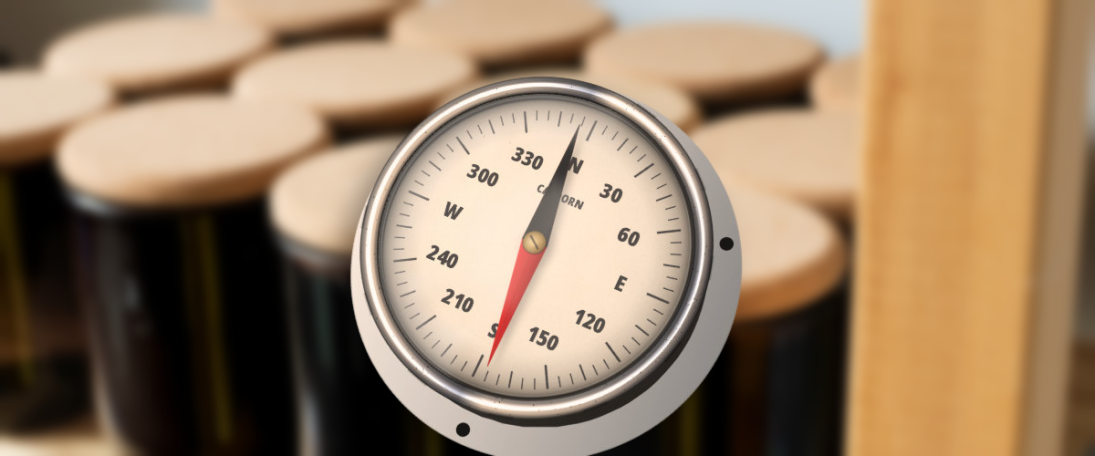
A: 175 °
